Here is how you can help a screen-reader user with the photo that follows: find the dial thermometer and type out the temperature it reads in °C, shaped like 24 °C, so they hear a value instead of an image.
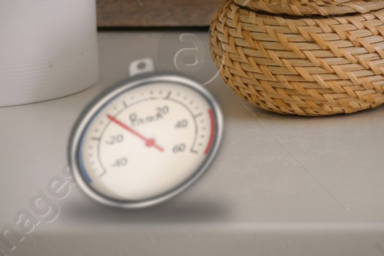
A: -8 °C
